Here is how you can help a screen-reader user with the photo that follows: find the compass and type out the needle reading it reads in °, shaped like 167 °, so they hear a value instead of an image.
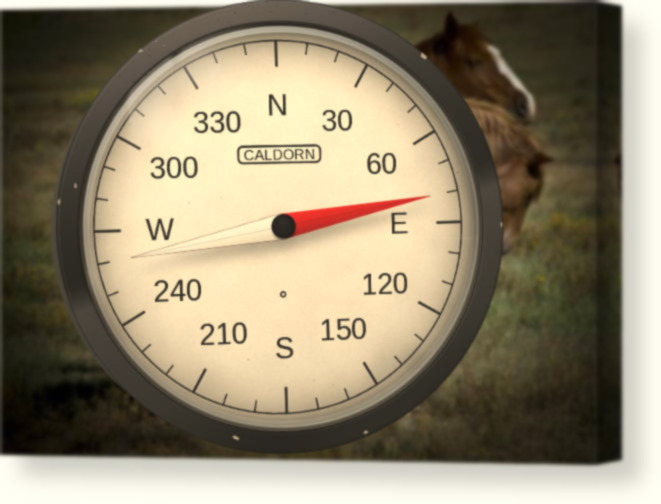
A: 80 °
